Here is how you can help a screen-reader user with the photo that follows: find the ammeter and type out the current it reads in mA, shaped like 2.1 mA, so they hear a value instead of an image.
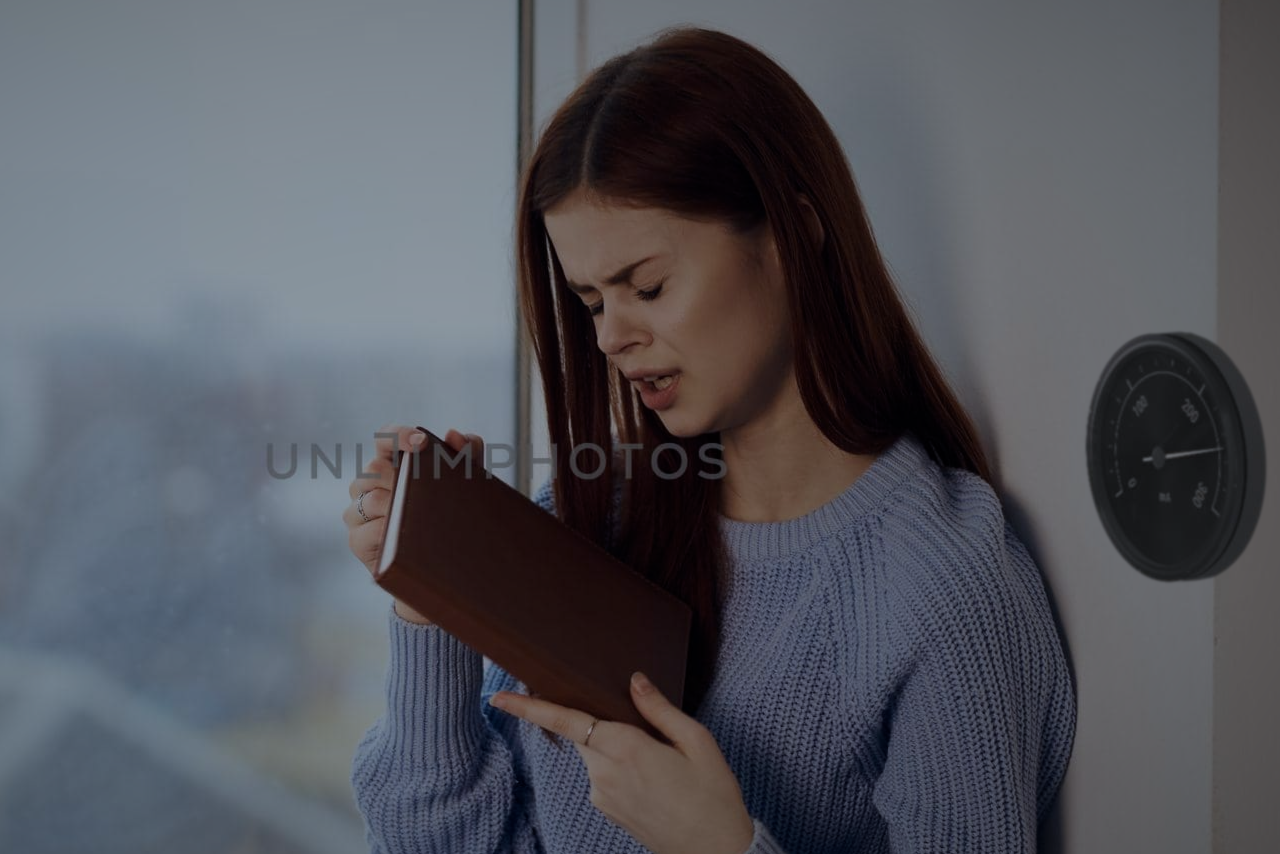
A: 250 mA
